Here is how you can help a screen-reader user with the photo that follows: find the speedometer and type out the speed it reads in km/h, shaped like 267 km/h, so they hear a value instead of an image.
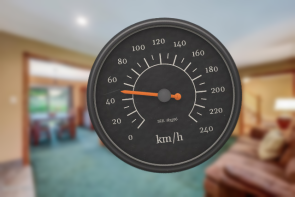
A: 50 km/h
